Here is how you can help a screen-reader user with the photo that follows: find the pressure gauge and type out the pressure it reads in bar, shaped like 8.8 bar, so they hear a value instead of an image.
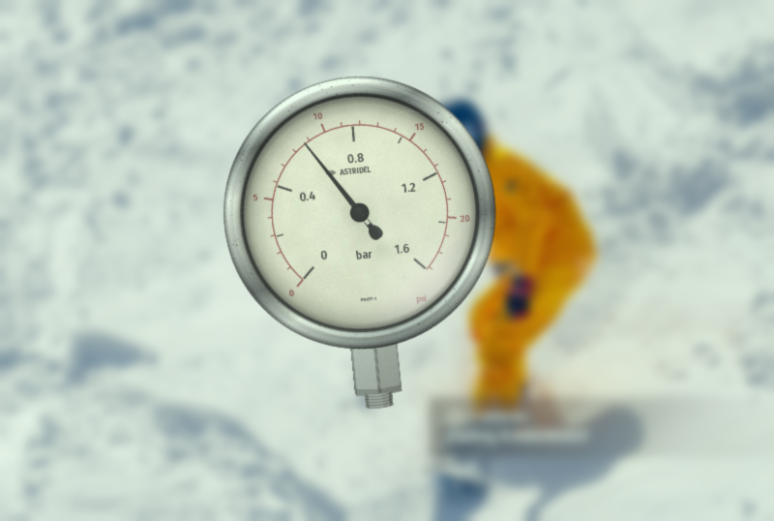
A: 0.6 bar
